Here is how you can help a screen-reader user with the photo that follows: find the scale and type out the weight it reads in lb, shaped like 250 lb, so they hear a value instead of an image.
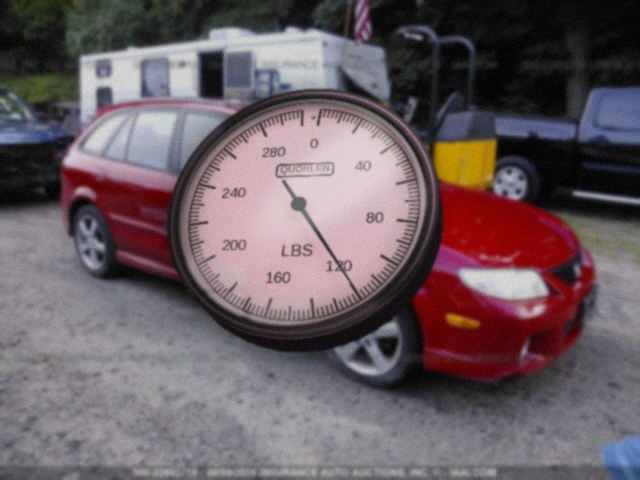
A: 120 lb
